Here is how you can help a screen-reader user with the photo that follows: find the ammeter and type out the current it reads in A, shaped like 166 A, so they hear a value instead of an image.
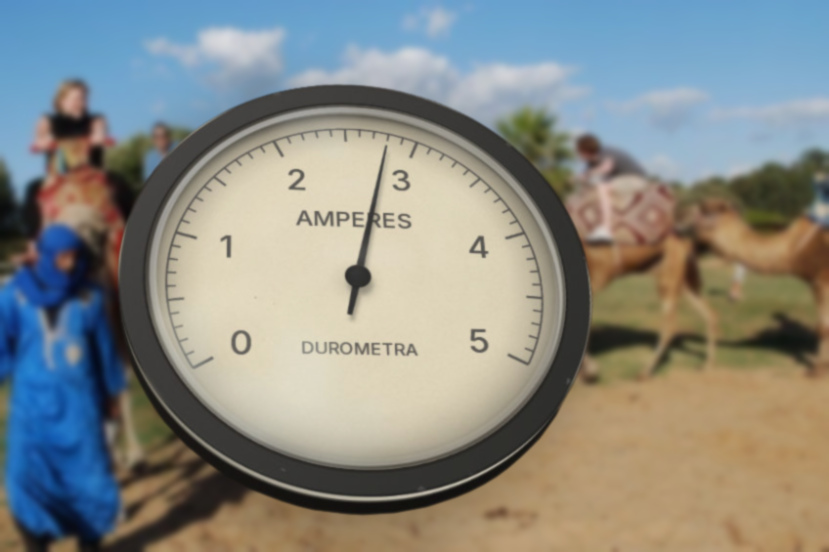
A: 2.8 A
